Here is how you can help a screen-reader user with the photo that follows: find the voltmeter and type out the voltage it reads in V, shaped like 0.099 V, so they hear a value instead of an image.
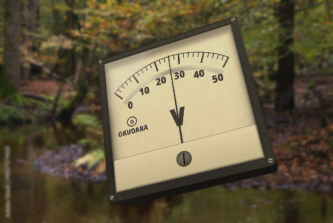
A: 26 V
